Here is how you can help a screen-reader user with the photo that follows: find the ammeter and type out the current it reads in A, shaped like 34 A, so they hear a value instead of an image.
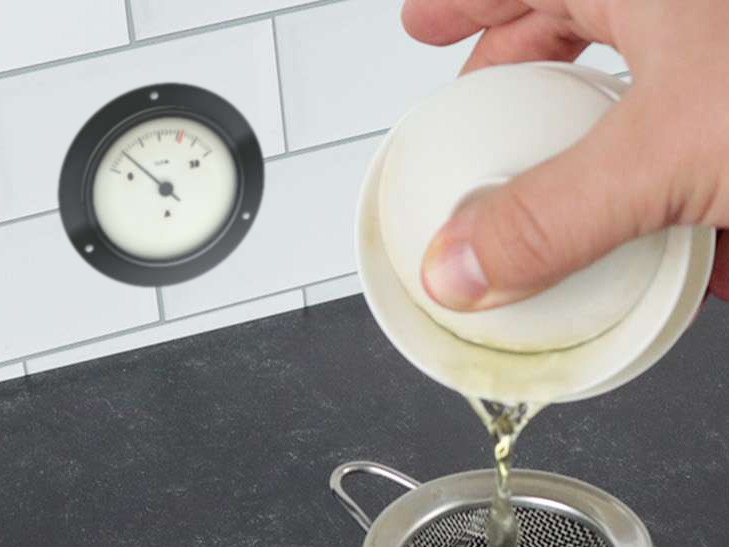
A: 5 A
